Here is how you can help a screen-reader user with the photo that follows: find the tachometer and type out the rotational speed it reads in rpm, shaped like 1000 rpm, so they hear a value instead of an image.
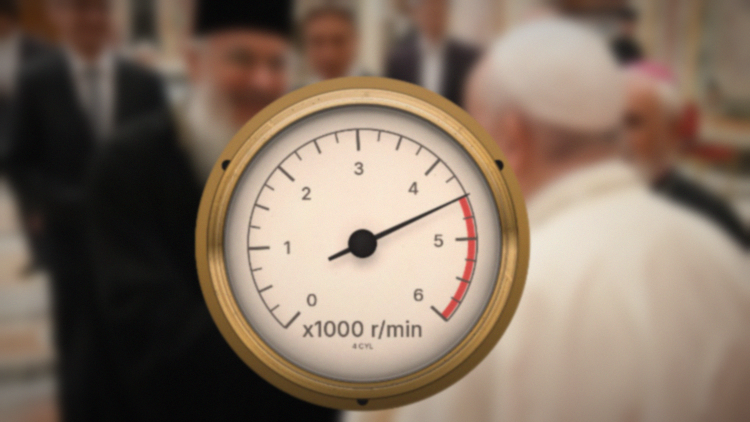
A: 4500 rpm
